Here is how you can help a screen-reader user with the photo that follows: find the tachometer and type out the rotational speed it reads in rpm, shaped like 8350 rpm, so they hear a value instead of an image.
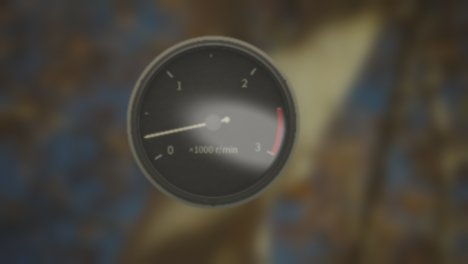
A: 250 rpm
